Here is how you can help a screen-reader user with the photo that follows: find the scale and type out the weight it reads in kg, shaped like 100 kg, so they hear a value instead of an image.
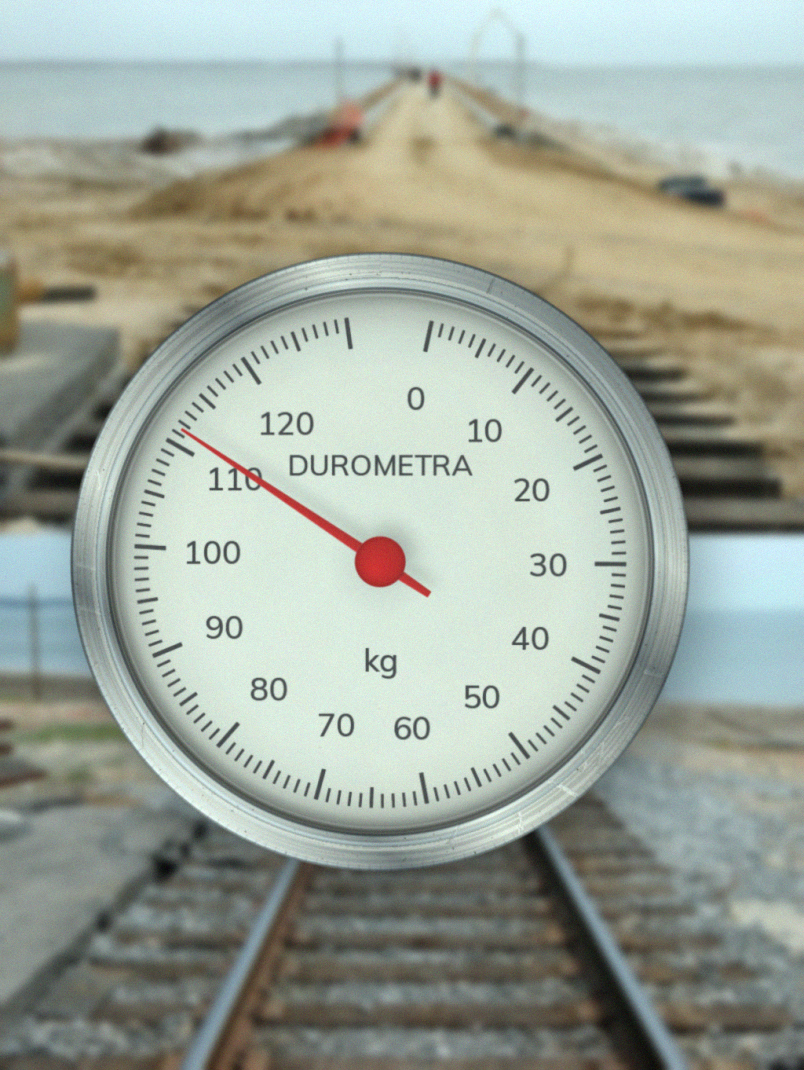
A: 111.5 kg
